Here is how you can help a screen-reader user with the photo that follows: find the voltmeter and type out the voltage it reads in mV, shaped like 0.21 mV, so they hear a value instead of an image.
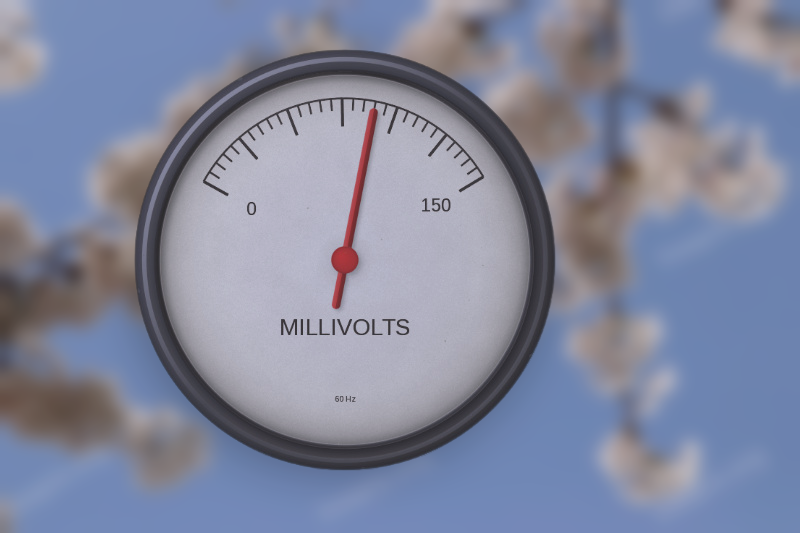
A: 90 mV
